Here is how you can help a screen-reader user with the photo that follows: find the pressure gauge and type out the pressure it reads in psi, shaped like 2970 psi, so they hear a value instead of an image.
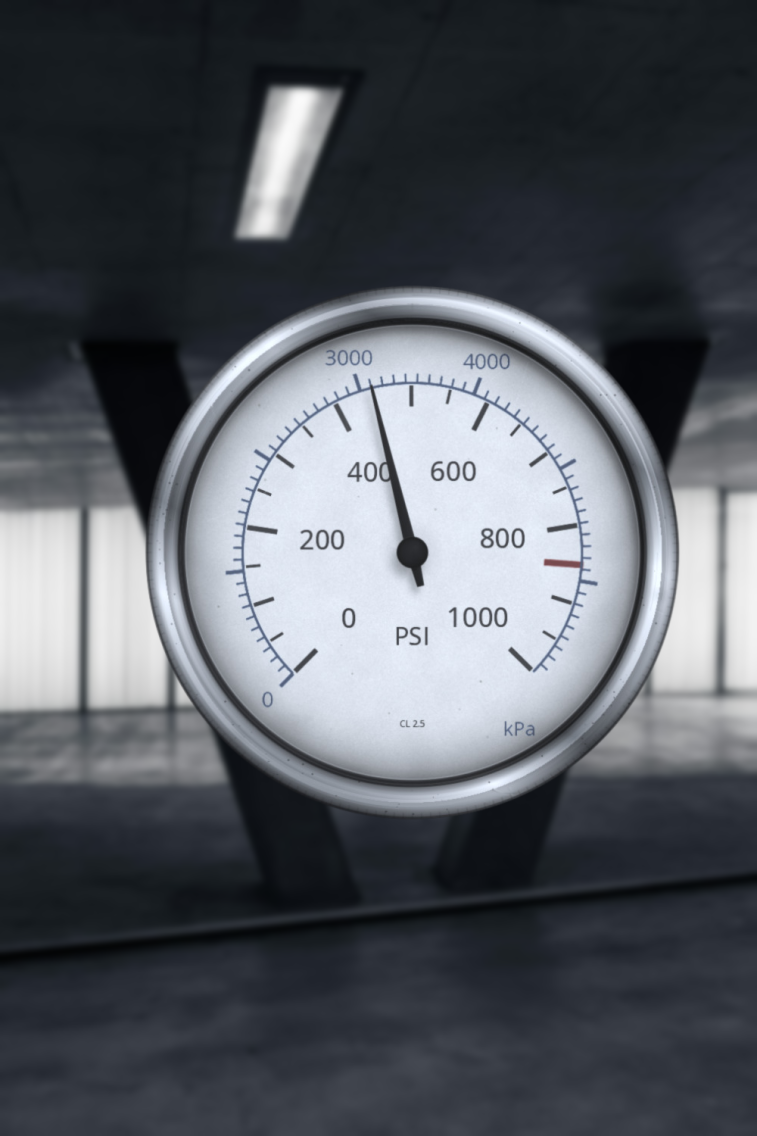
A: 450 psi
